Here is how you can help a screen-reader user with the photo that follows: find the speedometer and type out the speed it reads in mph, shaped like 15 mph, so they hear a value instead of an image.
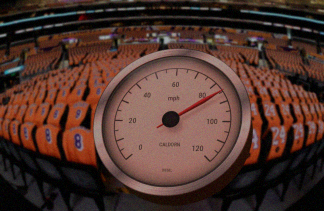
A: 85 mph
